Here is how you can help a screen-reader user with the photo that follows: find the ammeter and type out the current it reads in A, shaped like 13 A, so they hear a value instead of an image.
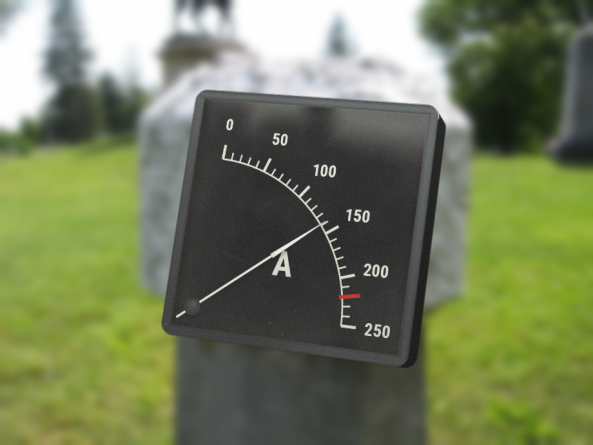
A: 140 A
